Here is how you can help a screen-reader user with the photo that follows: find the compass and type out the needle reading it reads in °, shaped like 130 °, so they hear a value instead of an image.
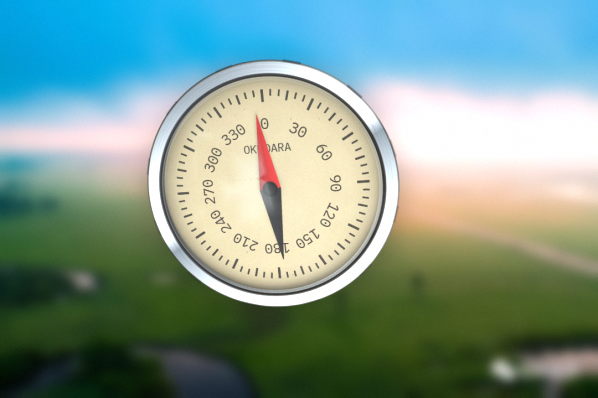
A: 355 °
